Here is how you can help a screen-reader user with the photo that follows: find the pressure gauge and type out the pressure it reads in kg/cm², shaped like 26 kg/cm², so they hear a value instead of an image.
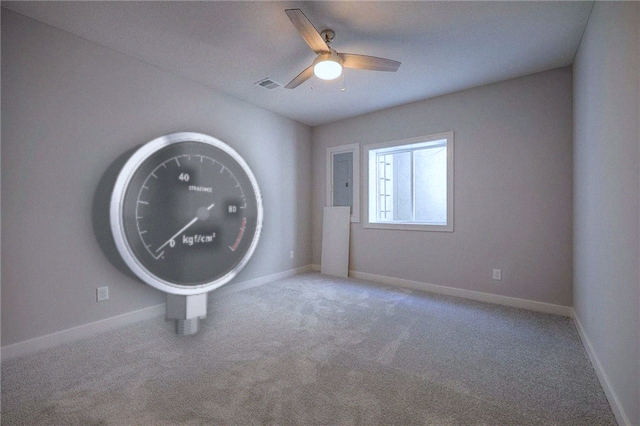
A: 2.5 kg/cm²
